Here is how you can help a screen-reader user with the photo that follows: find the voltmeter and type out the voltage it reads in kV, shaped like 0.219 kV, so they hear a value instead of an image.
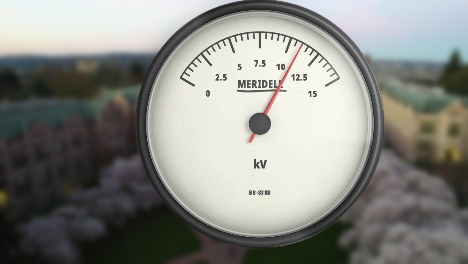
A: 11 kV
